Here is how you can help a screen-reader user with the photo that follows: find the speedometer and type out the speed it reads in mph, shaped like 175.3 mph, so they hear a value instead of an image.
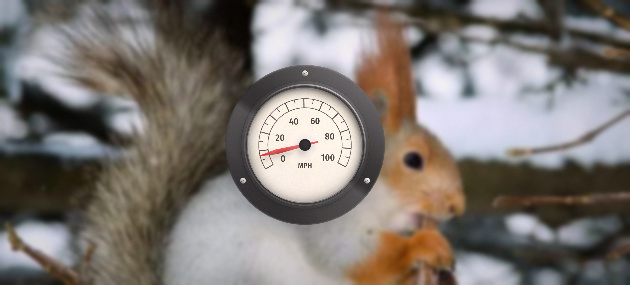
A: 7.5 mph
